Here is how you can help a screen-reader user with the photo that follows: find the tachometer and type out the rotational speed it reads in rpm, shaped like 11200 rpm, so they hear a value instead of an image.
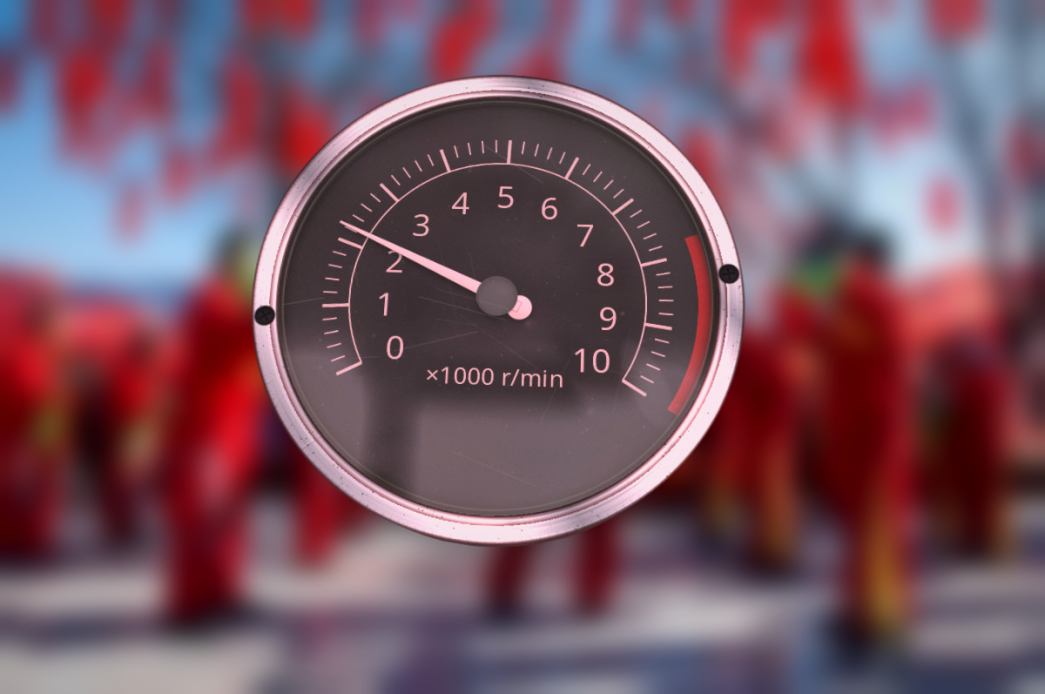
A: 2200 rpm
